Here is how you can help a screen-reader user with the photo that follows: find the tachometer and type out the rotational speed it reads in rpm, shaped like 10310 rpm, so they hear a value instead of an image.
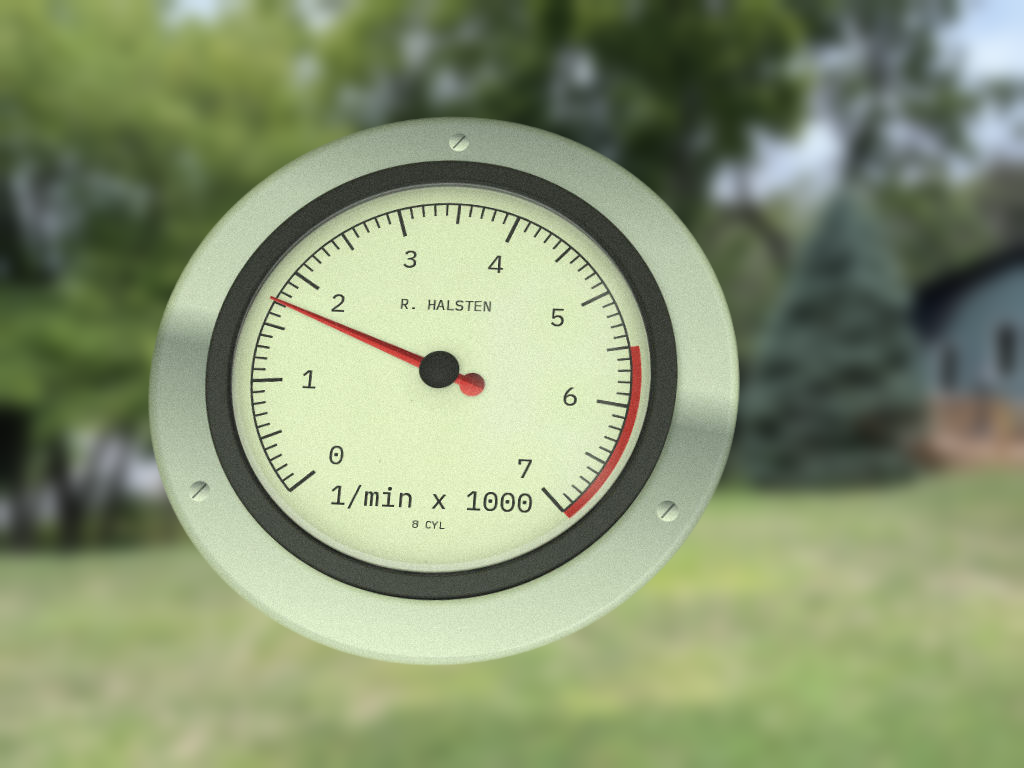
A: 1700 rpm
